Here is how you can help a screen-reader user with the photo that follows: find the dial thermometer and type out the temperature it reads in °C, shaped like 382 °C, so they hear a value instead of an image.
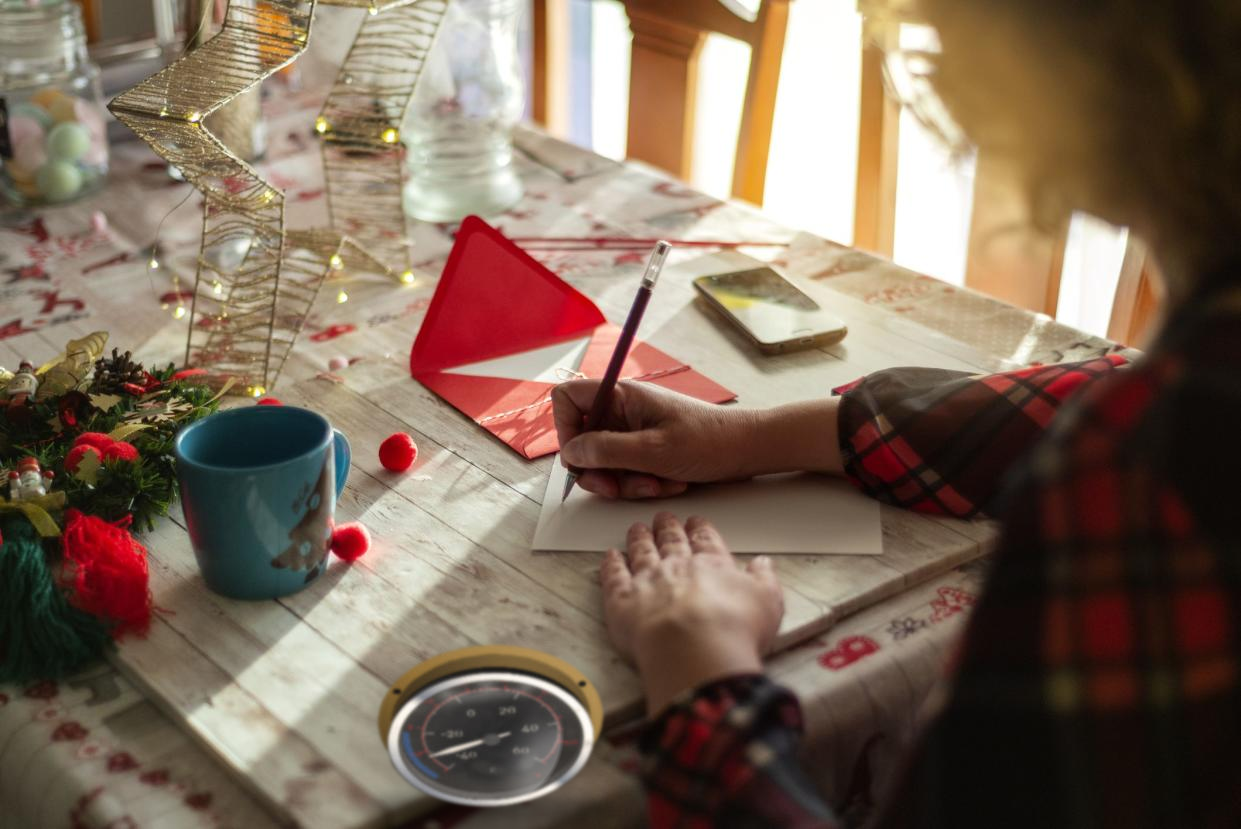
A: -30 °C
